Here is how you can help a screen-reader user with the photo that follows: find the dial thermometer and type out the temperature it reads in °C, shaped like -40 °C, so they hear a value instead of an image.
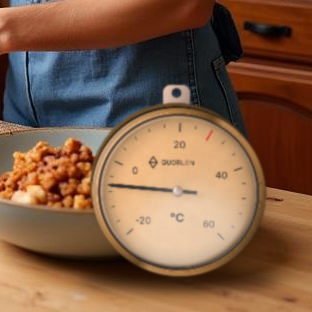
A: -6 °C
